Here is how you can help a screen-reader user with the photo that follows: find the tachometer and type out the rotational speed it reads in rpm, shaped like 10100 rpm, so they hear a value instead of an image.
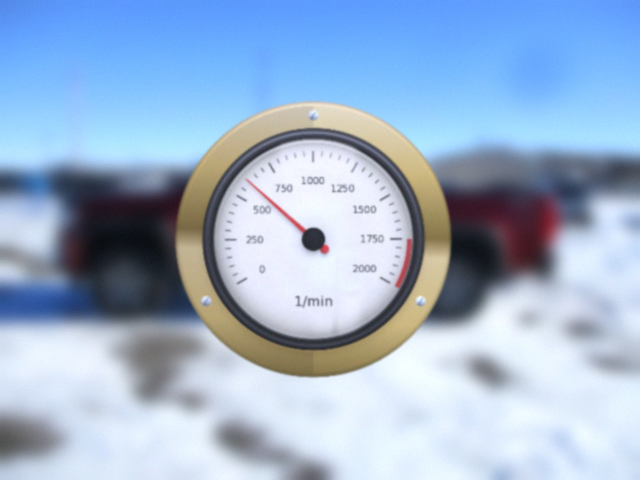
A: 600 rpm
